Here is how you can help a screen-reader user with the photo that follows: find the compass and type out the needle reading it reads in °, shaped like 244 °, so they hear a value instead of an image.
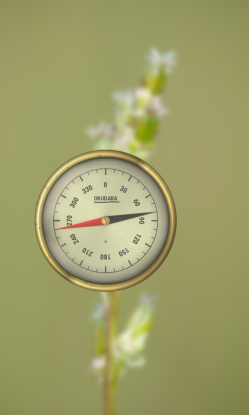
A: 260 °
